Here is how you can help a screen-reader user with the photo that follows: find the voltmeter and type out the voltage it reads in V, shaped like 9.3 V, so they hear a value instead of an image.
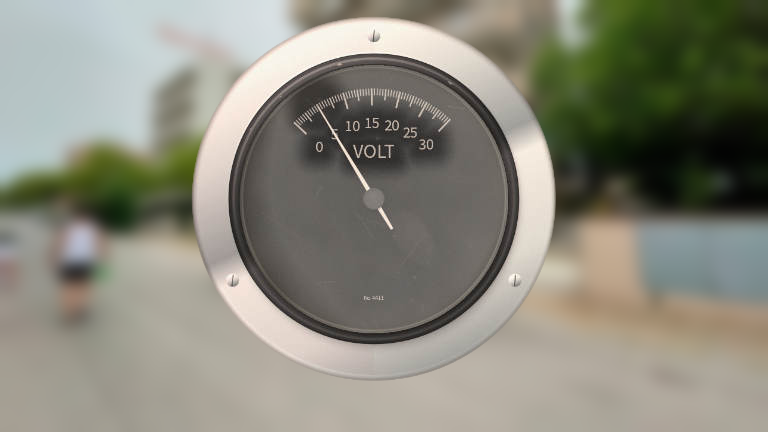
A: 5 V
